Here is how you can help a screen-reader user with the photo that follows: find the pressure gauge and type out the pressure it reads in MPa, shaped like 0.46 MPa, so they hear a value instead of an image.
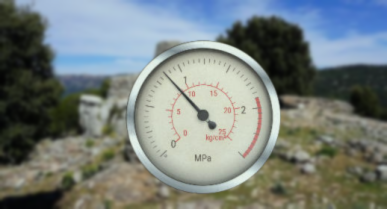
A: 0.85 MPa
